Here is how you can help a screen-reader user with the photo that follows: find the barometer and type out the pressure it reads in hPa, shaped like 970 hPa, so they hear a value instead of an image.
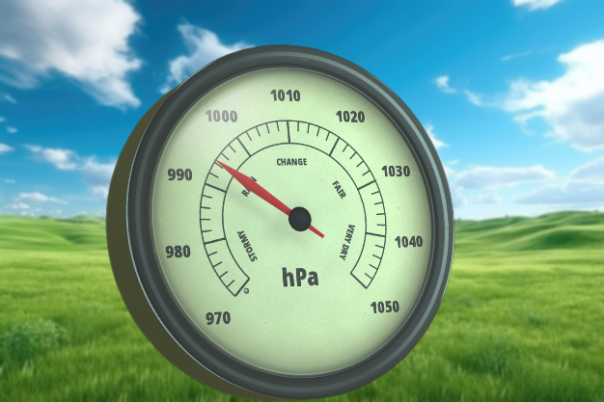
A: 994 hPa
